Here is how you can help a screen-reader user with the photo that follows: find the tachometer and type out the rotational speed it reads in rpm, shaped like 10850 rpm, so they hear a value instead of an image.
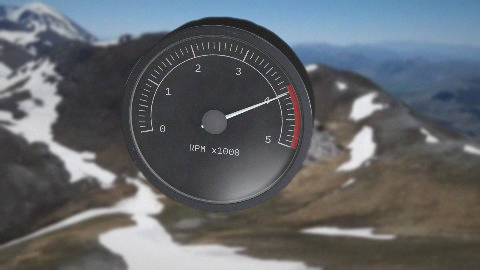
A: 4000 rpm
